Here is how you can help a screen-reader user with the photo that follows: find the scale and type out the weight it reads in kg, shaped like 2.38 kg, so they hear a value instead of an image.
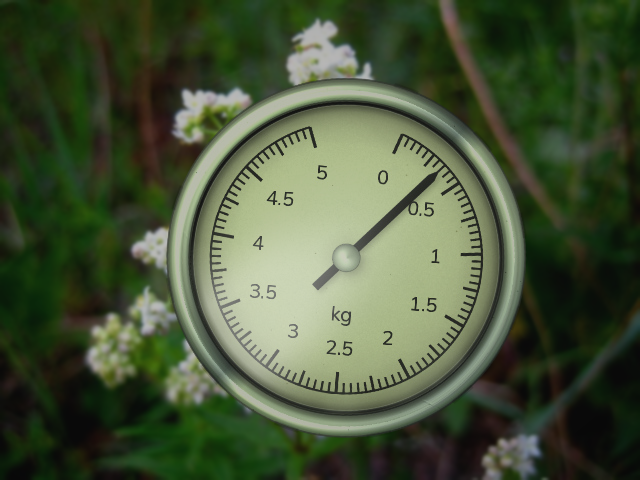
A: 0.35 kg
